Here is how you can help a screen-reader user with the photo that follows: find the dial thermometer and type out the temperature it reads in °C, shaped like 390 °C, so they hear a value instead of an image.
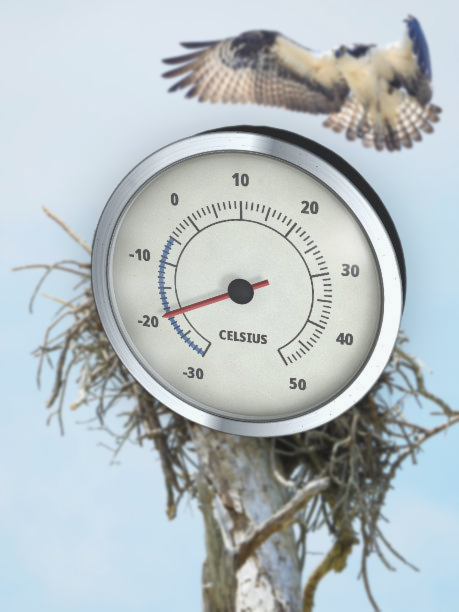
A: -20 °C
